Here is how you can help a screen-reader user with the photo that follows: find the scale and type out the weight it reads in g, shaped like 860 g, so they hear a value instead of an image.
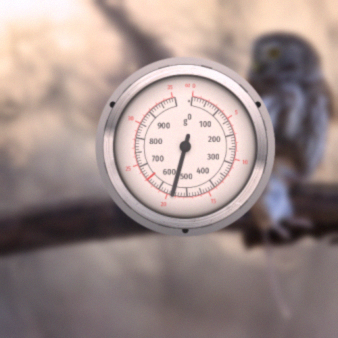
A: 550 g
